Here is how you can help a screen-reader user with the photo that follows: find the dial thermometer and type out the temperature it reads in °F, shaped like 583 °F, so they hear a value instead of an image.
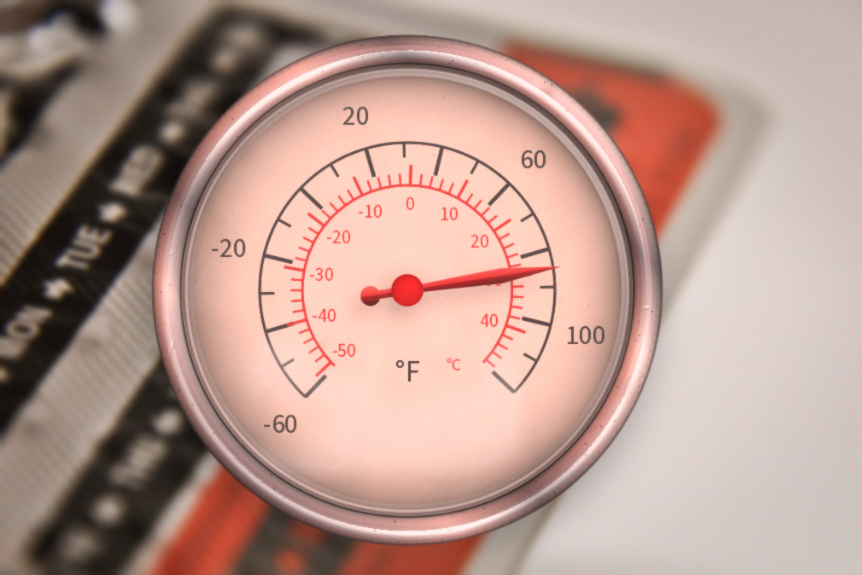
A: 85 °F
